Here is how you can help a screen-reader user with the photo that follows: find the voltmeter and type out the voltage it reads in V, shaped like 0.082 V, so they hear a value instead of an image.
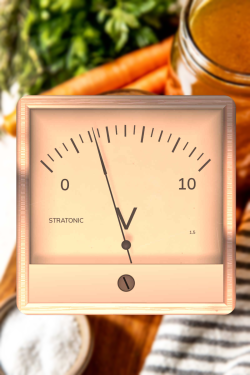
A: 3.25 V
